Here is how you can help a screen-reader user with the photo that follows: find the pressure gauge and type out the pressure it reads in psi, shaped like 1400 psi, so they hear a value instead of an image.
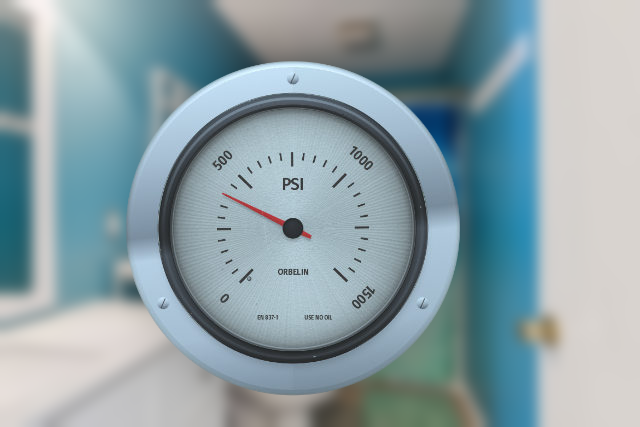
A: 400 psi
